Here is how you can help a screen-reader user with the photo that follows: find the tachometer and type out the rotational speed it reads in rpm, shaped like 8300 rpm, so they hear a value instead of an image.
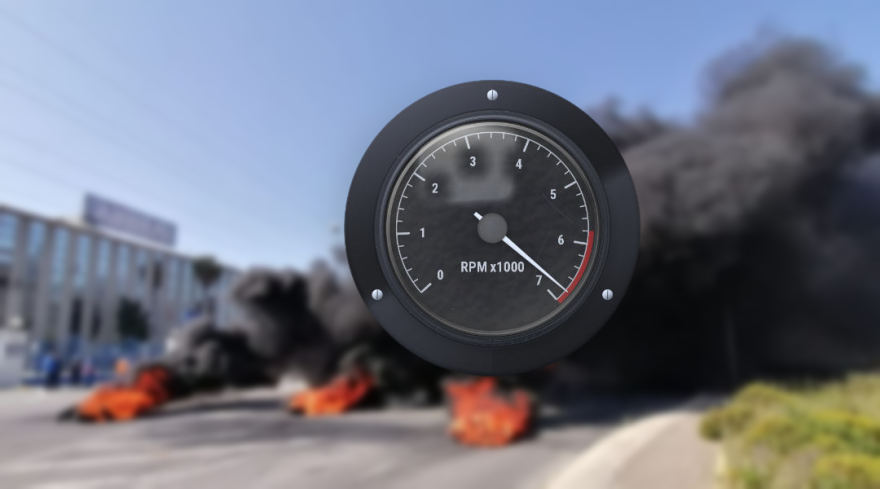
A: 6800 rpm
